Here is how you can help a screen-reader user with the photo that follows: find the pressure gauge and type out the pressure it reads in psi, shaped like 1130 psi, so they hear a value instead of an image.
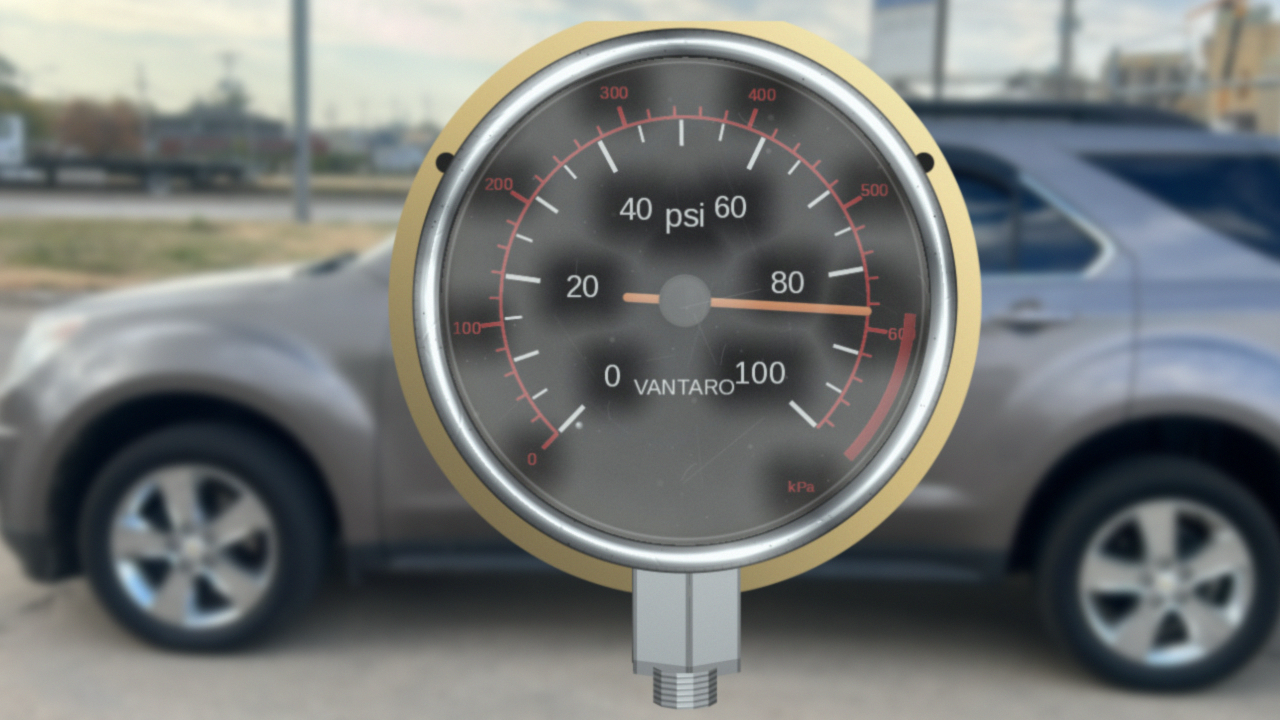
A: 85 psi
